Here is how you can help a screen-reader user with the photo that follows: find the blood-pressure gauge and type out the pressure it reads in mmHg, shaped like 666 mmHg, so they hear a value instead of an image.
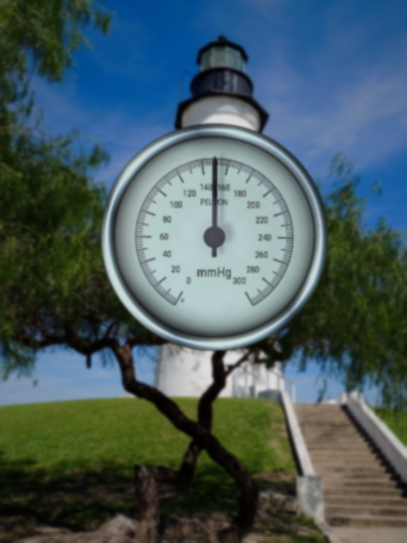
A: 150 mmHg
